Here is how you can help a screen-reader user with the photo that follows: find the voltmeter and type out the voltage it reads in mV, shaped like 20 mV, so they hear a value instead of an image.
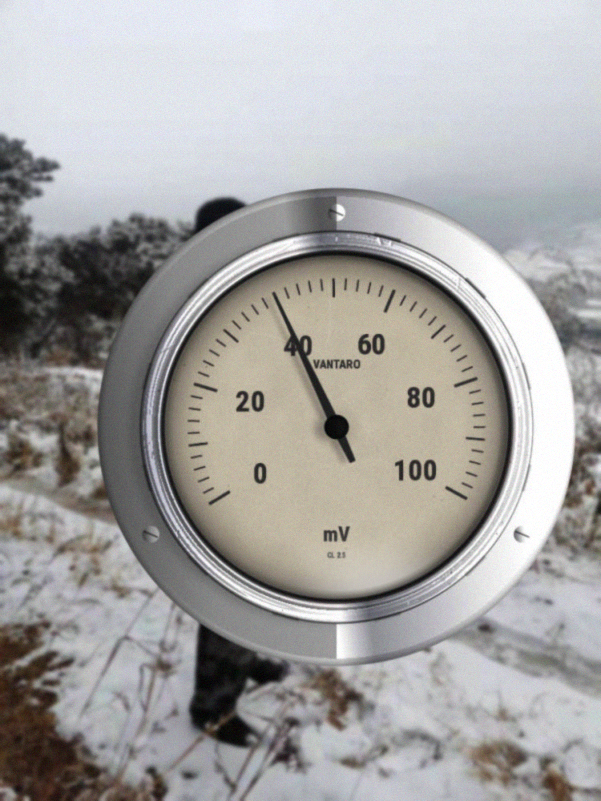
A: 40 mV
